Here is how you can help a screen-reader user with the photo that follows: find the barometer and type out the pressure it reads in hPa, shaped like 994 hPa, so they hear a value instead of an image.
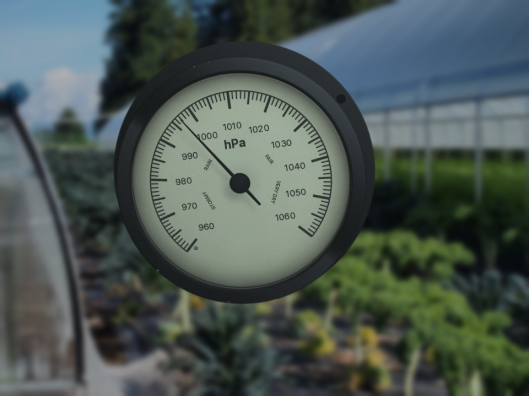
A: 997 hPa
